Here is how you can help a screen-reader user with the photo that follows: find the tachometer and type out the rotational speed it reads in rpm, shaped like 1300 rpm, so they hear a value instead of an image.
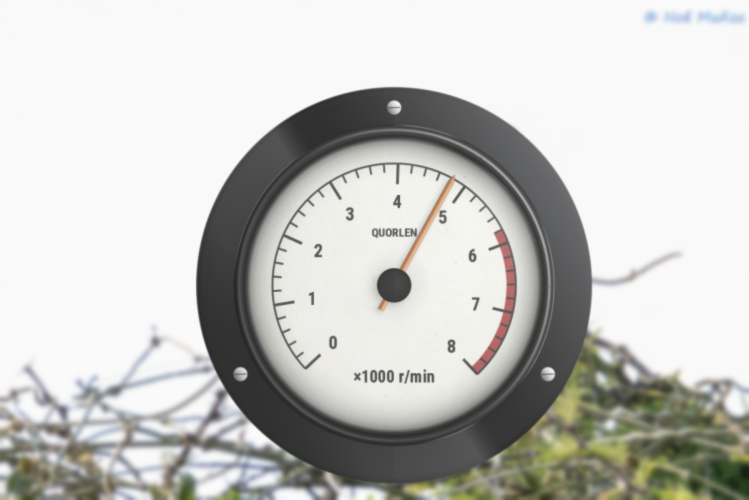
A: 4800 rpm
